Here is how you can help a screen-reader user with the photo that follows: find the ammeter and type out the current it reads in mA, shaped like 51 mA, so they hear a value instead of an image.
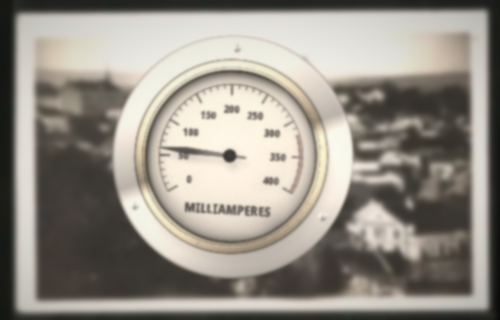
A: 60 mA
